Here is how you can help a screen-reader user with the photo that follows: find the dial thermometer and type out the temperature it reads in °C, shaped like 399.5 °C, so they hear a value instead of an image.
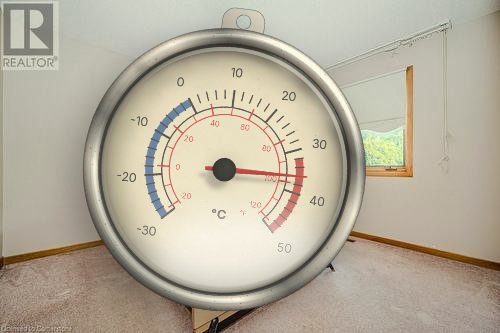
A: 36 °C
